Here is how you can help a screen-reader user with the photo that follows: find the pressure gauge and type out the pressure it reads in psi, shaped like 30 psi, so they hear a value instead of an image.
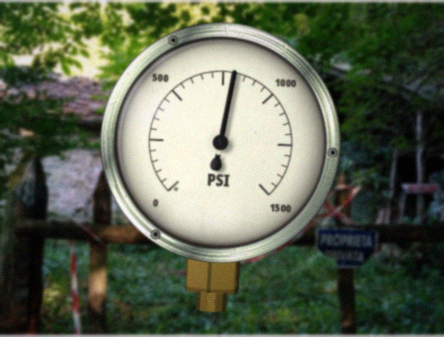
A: 800 psi
